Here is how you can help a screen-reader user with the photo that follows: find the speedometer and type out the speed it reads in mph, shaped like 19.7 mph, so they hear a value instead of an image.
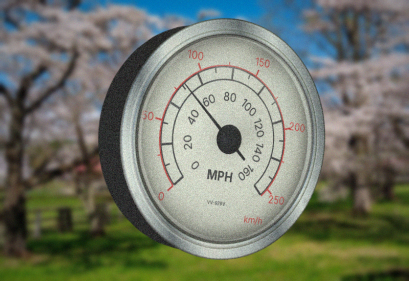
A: 50 mph
